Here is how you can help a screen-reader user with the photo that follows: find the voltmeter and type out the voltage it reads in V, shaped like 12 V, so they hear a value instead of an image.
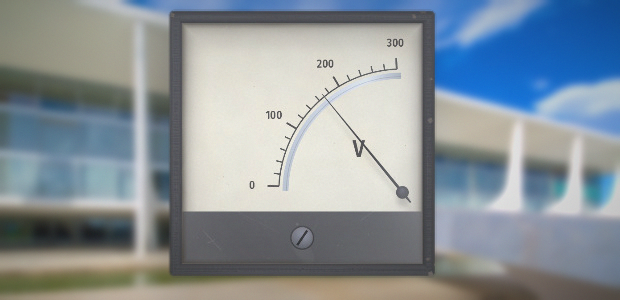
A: 170 V
